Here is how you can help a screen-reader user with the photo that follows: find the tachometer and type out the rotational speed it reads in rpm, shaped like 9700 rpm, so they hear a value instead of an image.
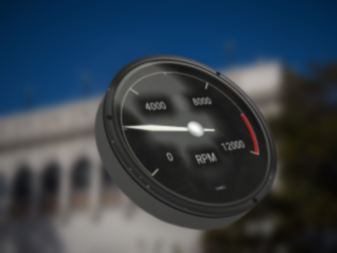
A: 2000 rpm
